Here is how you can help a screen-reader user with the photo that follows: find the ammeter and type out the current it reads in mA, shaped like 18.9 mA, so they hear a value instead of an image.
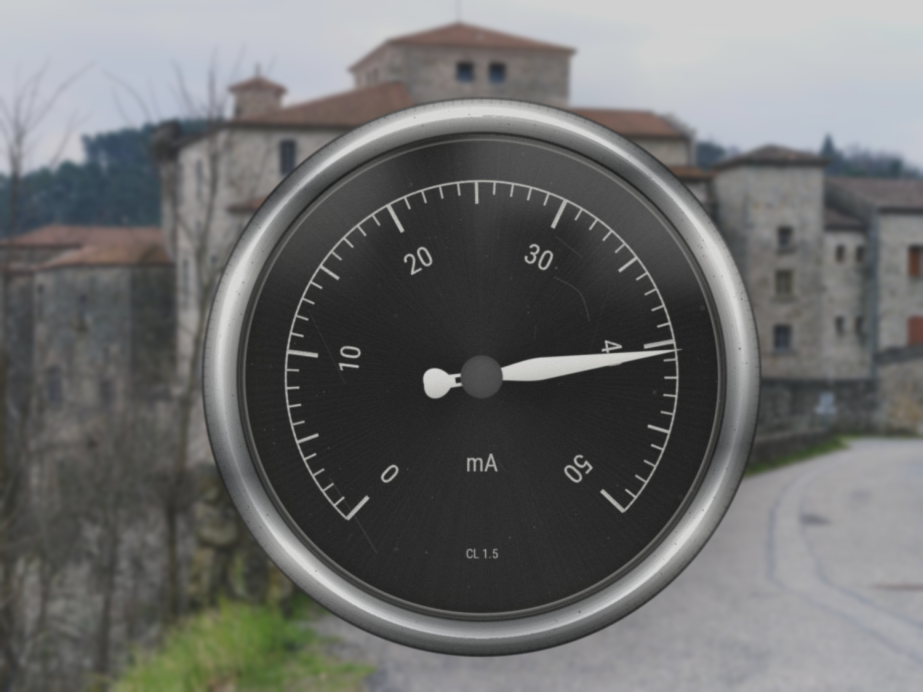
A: 40.5 mA
